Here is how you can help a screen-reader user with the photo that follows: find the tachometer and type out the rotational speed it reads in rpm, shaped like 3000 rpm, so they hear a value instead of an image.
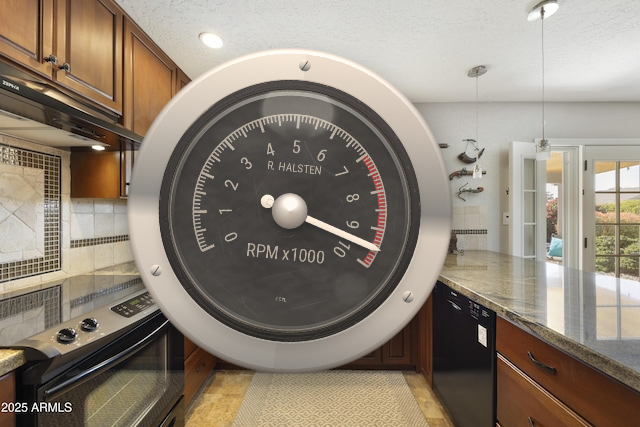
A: 9500 rpm
